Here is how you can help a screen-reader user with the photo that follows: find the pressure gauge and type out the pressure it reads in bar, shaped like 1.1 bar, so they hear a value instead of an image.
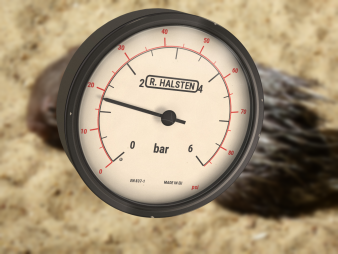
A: 1.25 bar
